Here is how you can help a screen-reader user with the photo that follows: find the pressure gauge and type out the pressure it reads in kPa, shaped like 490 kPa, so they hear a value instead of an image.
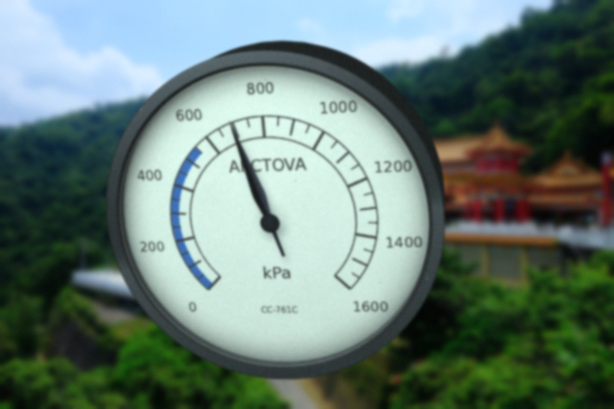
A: 700 kPa
